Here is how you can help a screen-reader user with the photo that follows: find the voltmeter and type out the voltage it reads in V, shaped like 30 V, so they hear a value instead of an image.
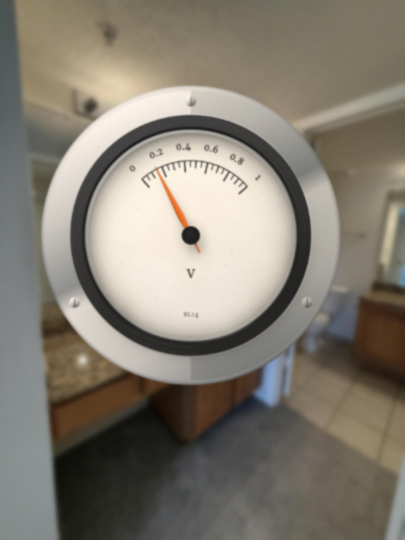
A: 0.15 V
